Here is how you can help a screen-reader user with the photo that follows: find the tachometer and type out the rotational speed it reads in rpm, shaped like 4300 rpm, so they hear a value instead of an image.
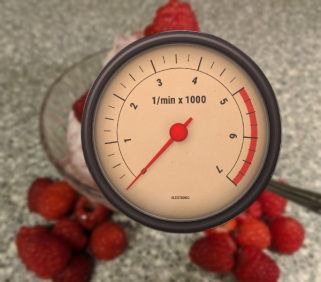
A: 0 rpm
